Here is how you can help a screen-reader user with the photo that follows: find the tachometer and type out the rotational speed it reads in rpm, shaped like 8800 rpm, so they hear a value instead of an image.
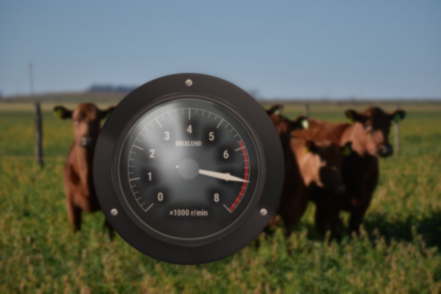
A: 7000 rpm
